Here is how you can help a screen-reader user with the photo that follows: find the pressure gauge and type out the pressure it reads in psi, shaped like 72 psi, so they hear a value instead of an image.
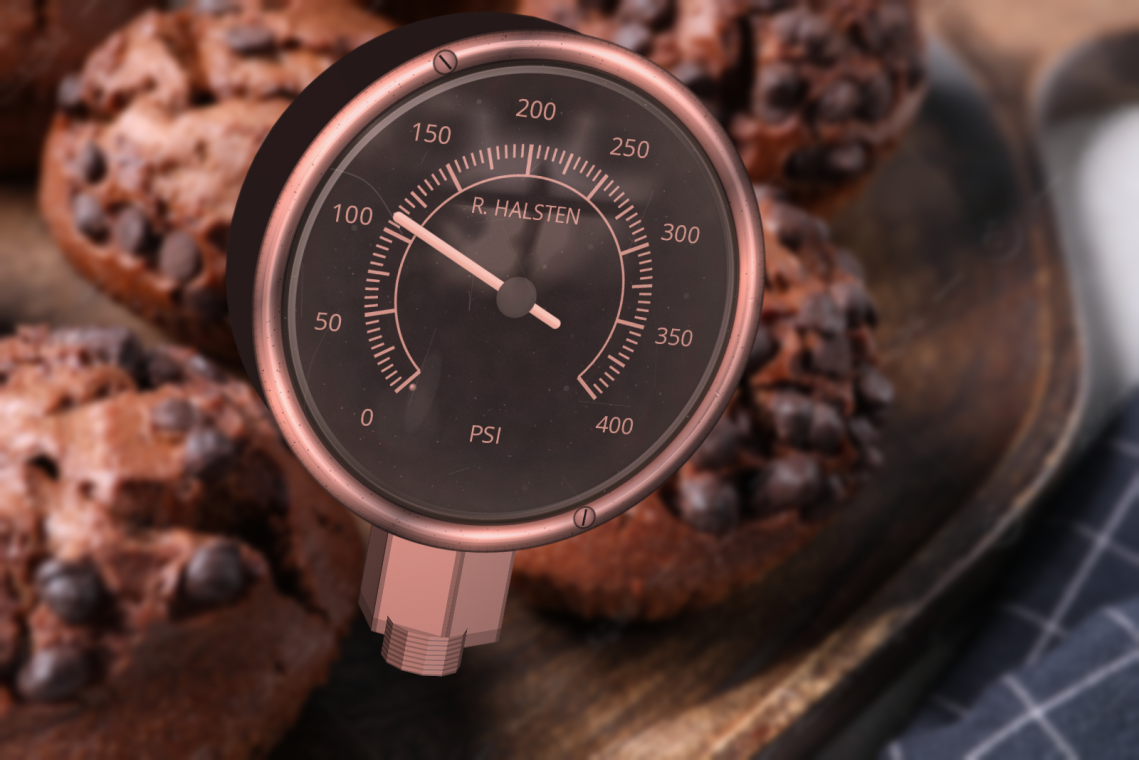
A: 110 psi
